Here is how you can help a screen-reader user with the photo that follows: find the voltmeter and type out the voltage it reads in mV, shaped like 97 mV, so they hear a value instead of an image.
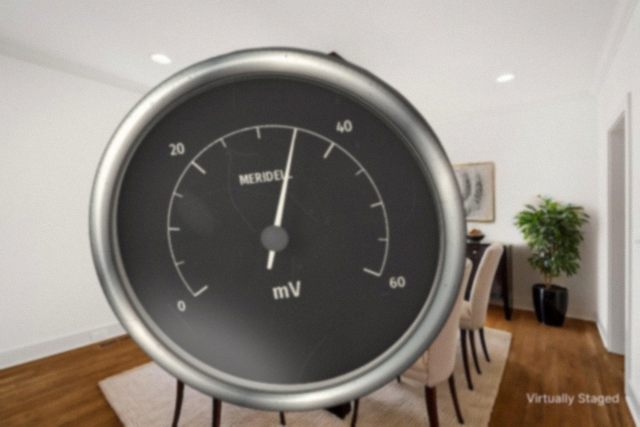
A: 35 mV
